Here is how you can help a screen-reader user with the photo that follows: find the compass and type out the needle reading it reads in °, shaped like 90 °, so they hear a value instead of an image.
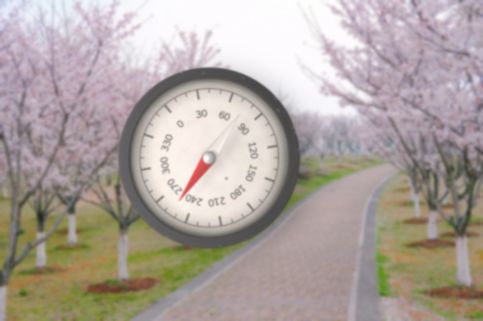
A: 255 °
